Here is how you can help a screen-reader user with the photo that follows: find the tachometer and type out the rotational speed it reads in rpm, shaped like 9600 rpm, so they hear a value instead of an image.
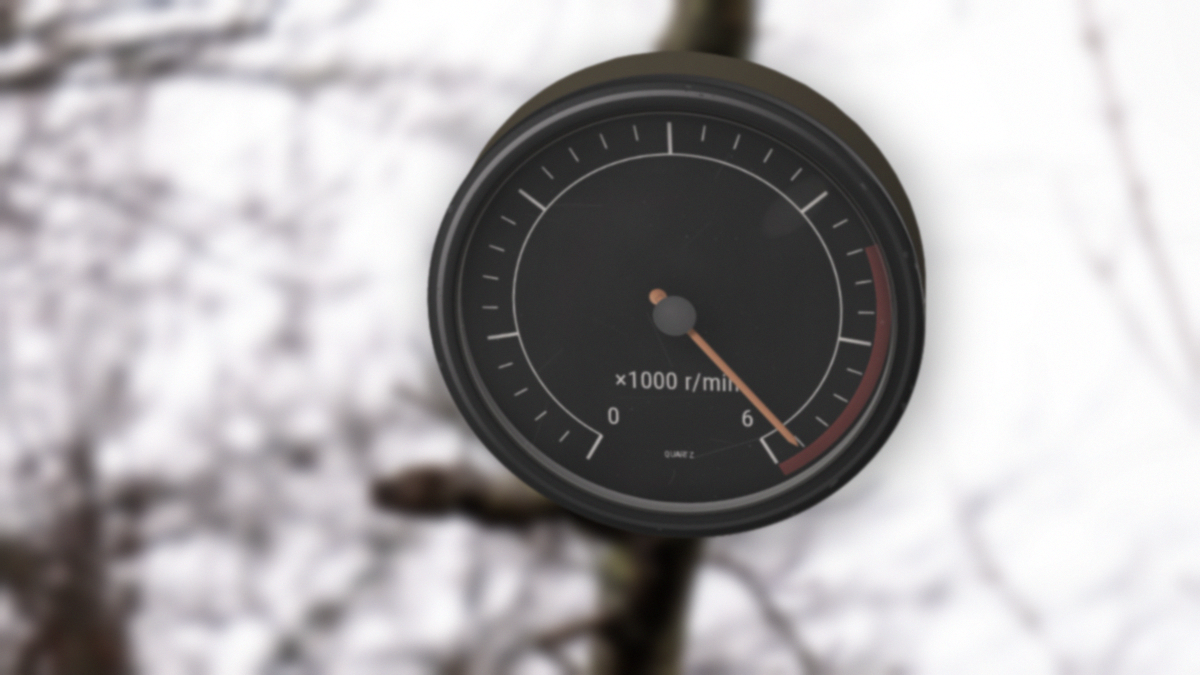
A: 5800 rpm
